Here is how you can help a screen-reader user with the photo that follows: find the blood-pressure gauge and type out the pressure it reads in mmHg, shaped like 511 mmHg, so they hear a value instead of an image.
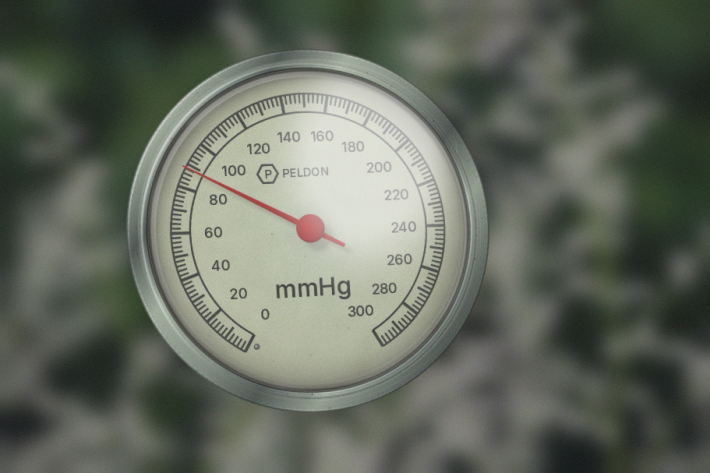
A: 88 mmHg
